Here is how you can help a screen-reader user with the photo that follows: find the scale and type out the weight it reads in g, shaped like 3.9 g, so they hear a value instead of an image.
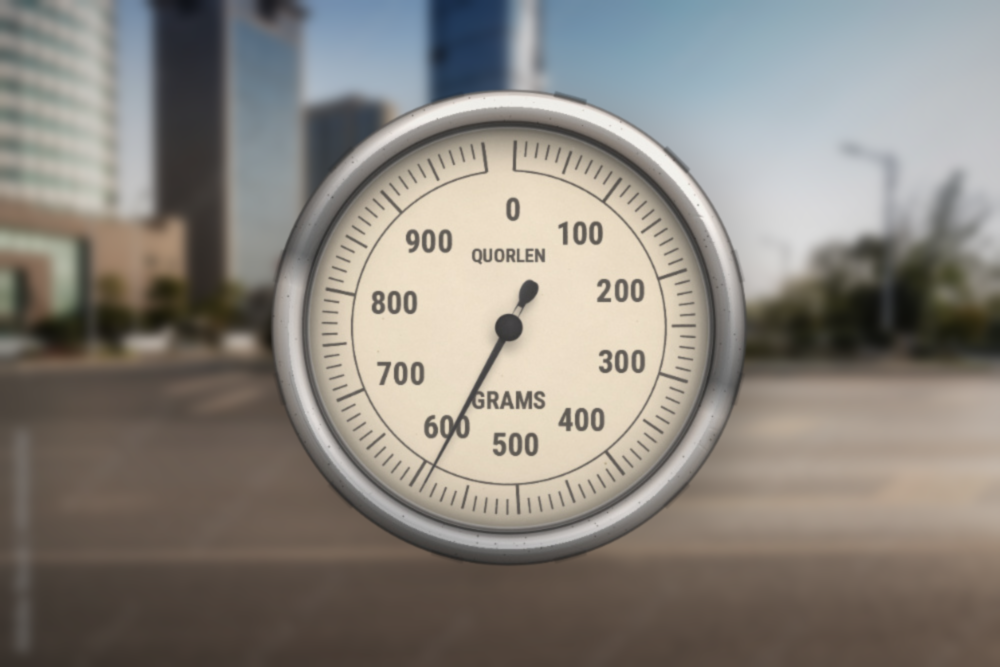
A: 590 g
